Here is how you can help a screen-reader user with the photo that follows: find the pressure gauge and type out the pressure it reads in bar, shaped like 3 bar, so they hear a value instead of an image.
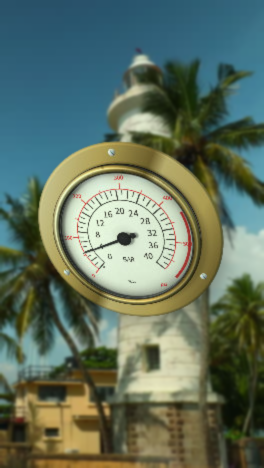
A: 4 bar
